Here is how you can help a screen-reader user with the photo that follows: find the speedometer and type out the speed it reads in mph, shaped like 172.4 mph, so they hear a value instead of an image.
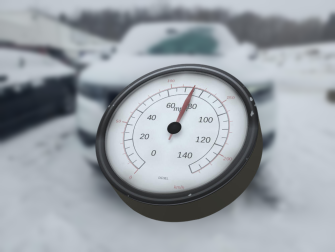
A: 75 mph
